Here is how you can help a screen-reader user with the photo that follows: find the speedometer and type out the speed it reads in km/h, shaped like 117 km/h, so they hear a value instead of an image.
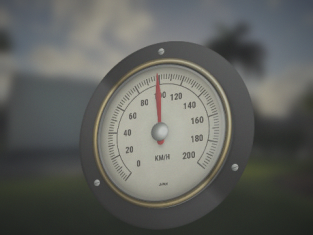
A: 100 km/h
